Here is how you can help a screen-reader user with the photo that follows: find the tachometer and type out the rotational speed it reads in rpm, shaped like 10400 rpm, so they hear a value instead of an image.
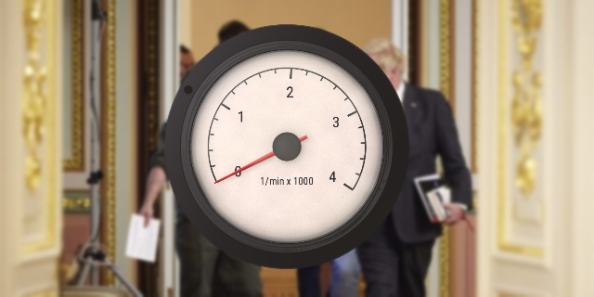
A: 0 rpm
